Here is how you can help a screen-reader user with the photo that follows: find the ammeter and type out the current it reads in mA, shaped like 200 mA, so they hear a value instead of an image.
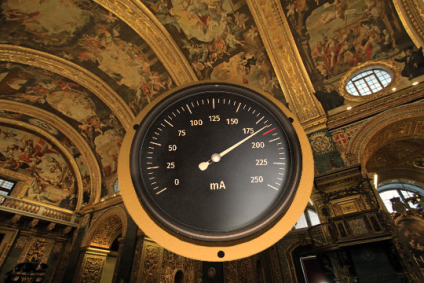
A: 185 mA
